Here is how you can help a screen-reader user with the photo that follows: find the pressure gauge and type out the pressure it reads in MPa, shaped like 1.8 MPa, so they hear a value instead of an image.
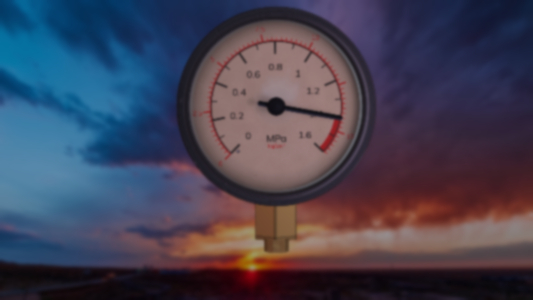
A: 1.4 MPa
